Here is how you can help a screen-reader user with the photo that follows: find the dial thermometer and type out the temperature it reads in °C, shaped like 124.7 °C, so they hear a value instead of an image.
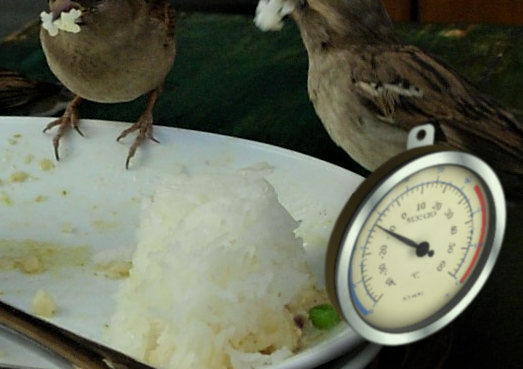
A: -10 °C
